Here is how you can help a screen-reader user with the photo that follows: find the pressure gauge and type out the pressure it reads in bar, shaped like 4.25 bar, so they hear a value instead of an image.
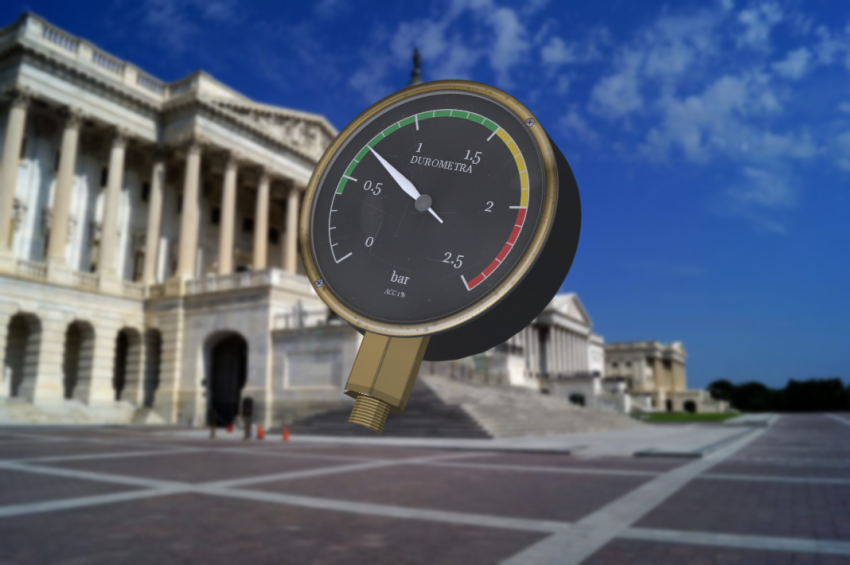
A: 0.7 bar
